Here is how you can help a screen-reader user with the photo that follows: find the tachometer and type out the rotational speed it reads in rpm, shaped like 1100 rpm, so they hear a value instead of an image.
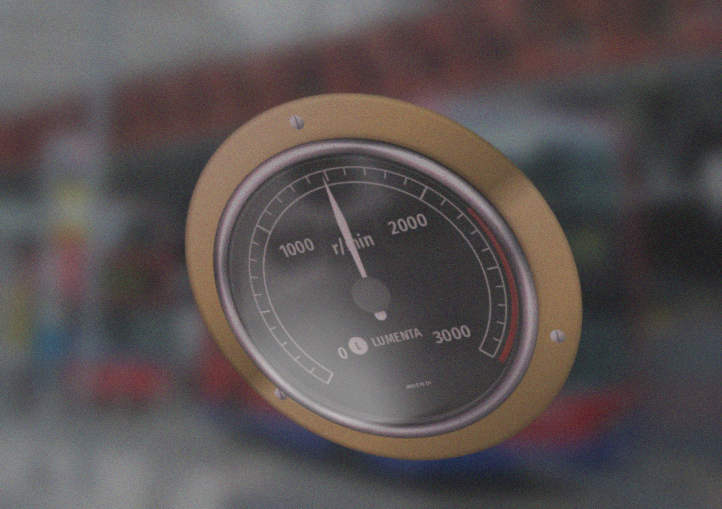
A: 1500 rpm
